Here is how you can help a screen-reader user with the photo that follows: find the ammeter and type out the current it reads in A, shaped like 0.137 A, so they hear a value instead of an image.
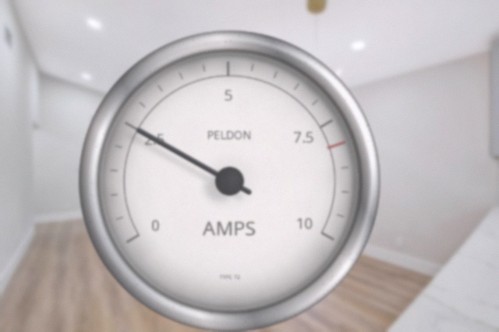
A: 2.5 A
